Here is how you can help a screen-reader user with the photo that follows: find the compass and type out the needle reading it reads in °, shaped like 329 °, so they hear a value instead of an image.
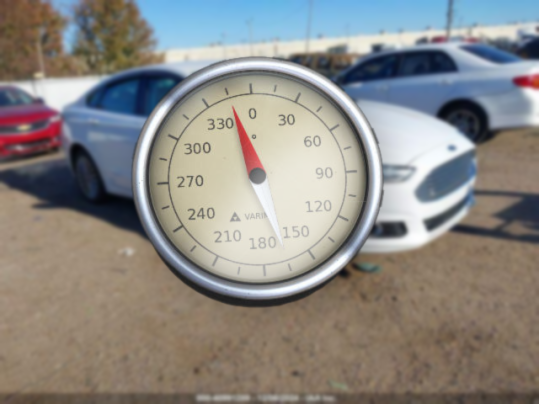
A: 345 °
